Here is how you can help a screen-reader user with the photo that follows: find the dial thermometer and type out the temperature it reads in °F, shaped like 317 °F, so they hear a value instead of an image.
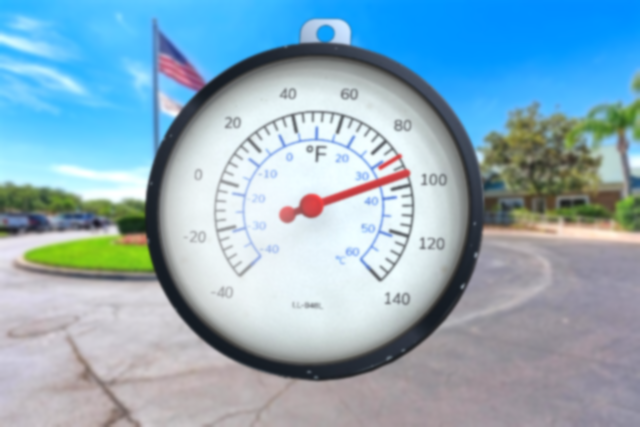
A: 96 °F
